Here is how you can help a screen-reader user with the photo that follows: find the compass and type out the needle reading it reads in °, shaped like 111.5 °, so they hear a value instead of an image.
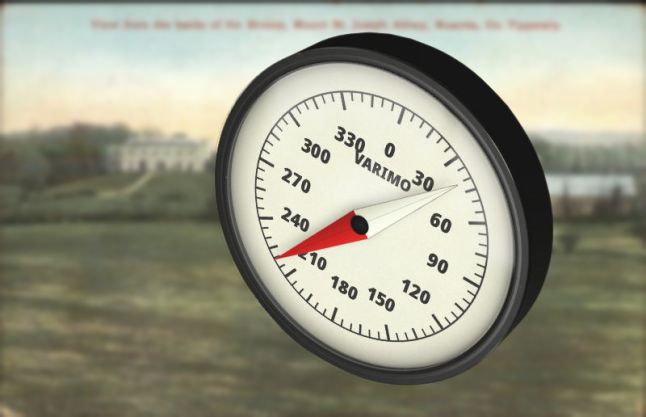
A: 220 °
